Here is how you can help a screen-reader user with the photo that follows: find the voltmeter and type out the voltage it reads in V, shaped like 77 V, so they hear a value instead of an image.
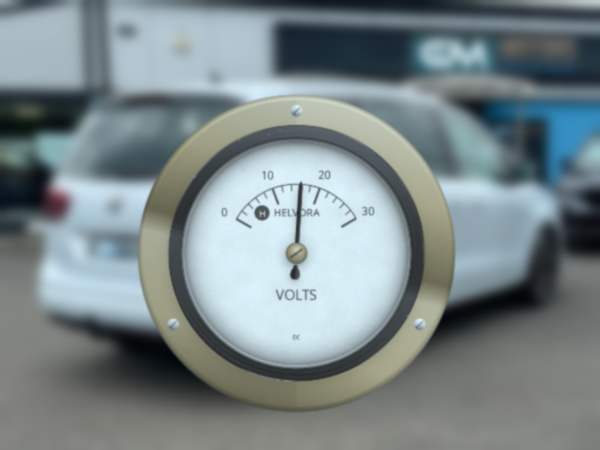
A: 16 V
